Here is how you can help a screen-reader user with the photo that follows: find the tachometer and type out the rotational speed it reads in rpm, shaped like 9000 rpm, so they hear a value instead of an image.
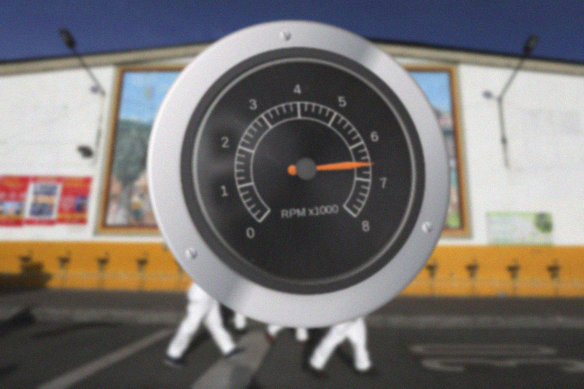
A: 6600 rpm
